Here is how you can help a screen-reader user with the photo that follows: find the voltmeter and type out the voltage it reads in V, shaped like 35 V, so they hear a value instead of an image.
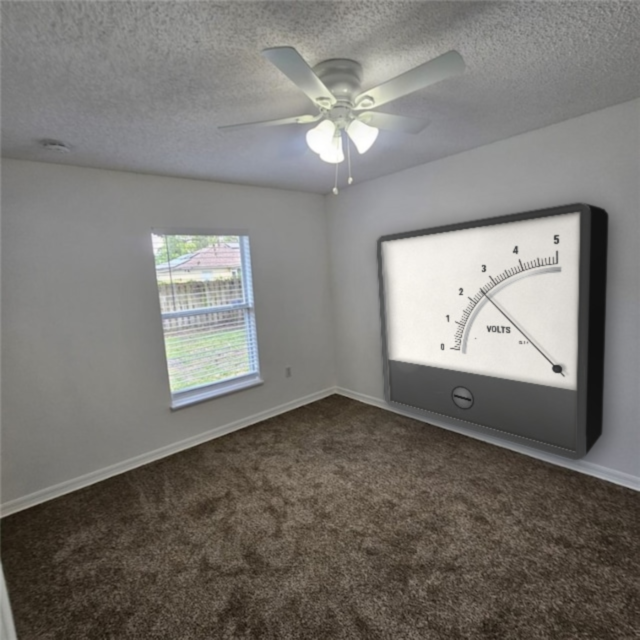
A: 2.5 V
